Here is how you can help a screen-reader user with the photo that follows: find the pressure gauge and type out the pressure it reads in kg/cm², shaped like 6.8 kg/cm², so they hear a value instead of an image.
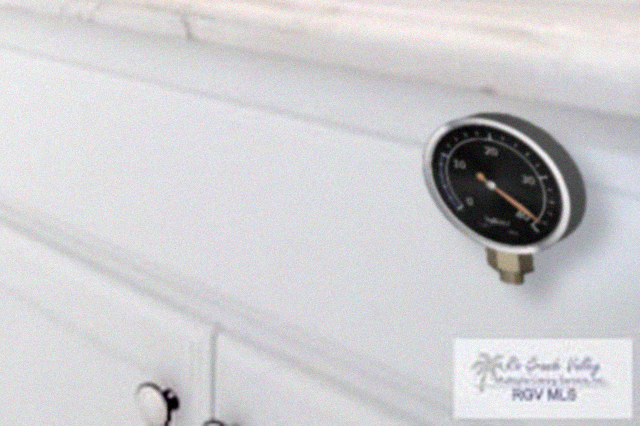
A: 38 kg/cm²
